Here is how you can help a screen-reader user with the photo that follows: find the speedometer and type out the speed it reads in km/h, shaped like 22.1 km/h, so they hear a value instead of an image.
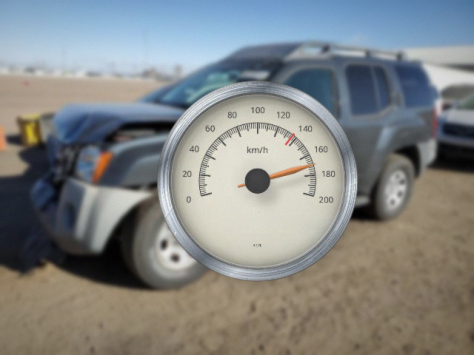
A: 170 km/h
